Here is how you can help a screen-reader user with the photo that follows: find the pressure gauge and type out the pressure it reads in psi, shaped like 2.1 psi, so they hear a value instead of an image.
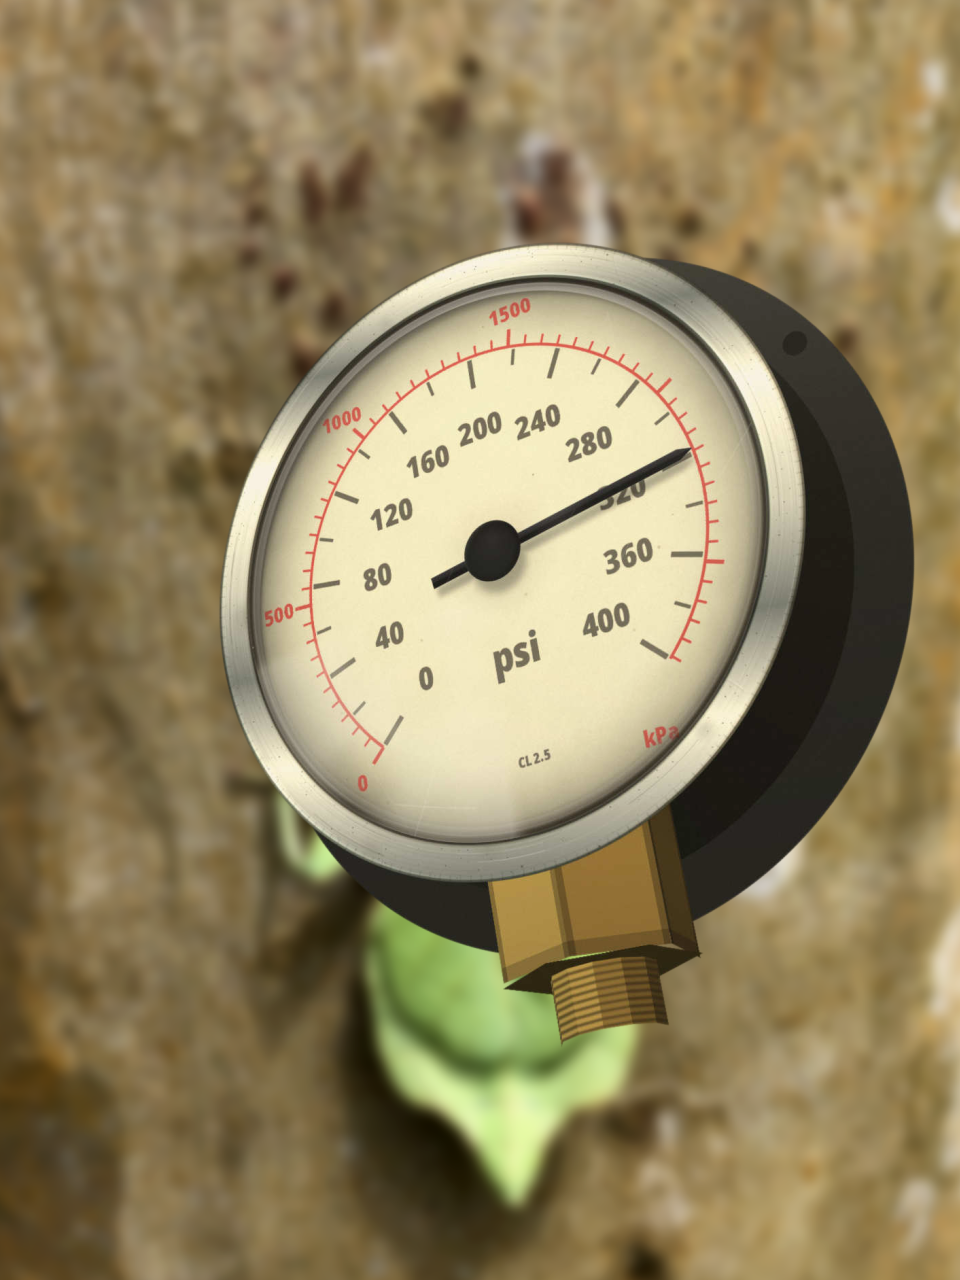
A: 320 psi
